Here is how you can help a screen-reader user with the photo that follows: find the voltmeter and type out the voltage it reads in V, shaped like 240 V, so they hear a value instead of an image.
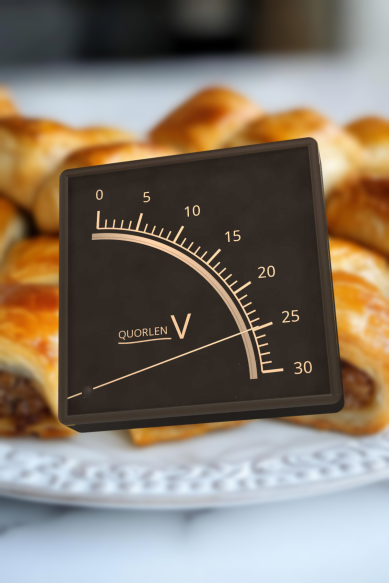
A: 25 V
